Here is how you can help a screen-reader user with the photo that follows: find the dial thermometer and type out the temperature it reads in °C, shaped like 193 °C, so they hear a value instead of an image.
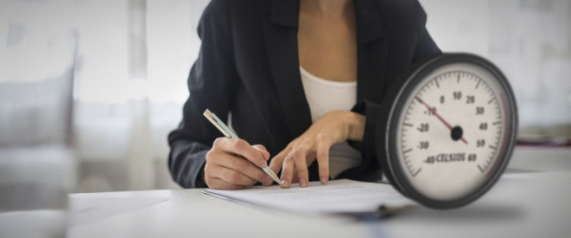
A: -10 °C
